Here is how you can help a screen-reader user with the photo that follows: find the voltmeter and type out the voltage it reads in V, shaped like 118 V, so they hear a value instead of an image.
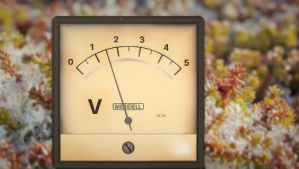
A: 1.5 V
